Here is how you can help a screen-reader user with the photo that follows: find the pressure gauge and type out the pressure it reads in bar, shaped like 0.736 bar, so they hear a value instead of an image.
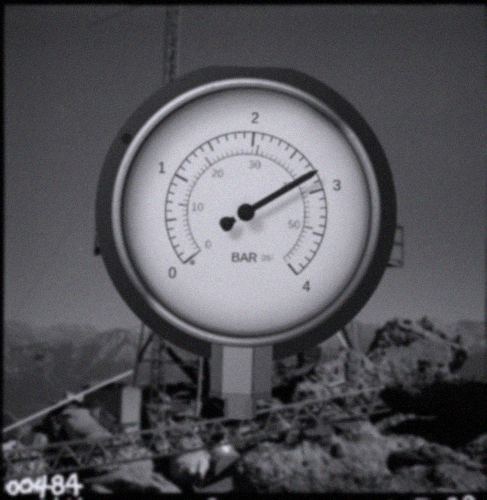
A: 2.8 bar
